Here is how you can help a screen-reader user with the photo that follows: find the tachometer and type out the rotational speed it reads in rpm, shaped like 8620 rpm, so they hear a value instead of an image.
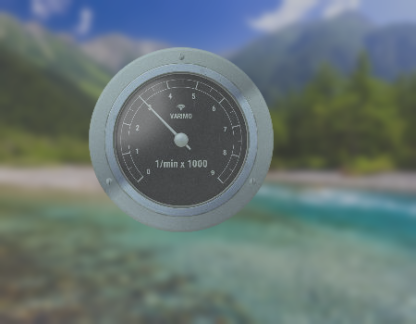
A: 3000 rpm
